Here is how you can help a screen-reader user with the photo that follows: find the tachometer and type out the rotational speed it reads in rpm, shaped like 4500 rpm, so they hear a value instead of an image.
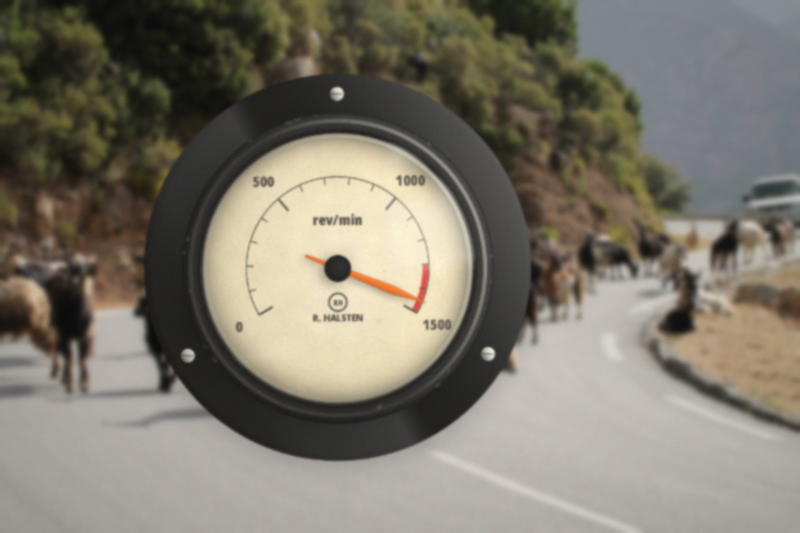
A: 1450 rpm
